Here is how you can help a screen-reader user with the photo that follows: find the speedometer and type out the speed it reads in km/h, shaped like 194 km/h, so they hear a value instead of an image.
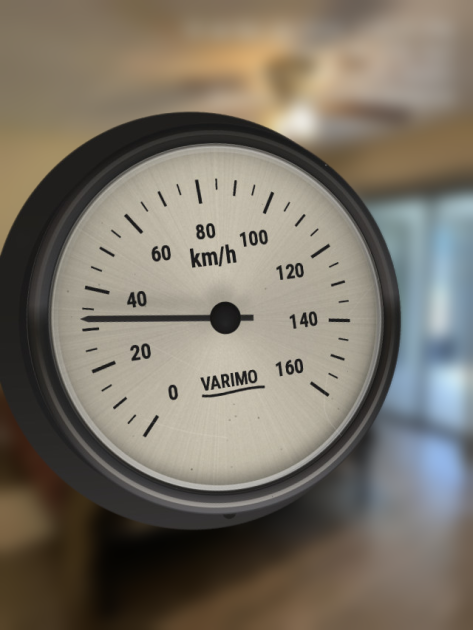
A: 32.5 km/h
